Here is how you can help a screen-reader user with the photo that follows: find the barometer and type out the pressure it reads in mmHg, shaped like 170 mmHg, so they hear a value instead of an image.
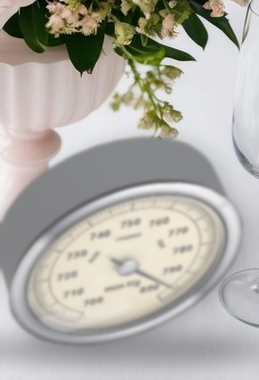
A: 795 mmHg
